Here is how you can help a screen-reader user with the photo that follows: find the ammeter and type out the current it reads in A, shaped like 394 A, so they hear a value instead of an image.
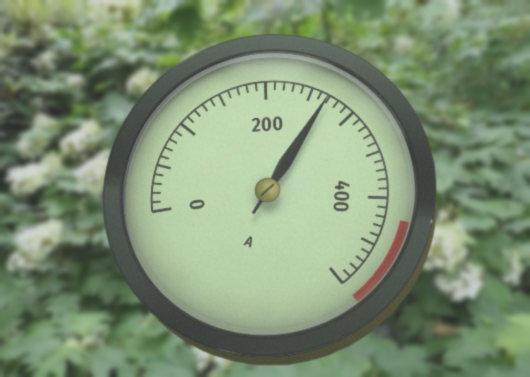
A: 270 A
